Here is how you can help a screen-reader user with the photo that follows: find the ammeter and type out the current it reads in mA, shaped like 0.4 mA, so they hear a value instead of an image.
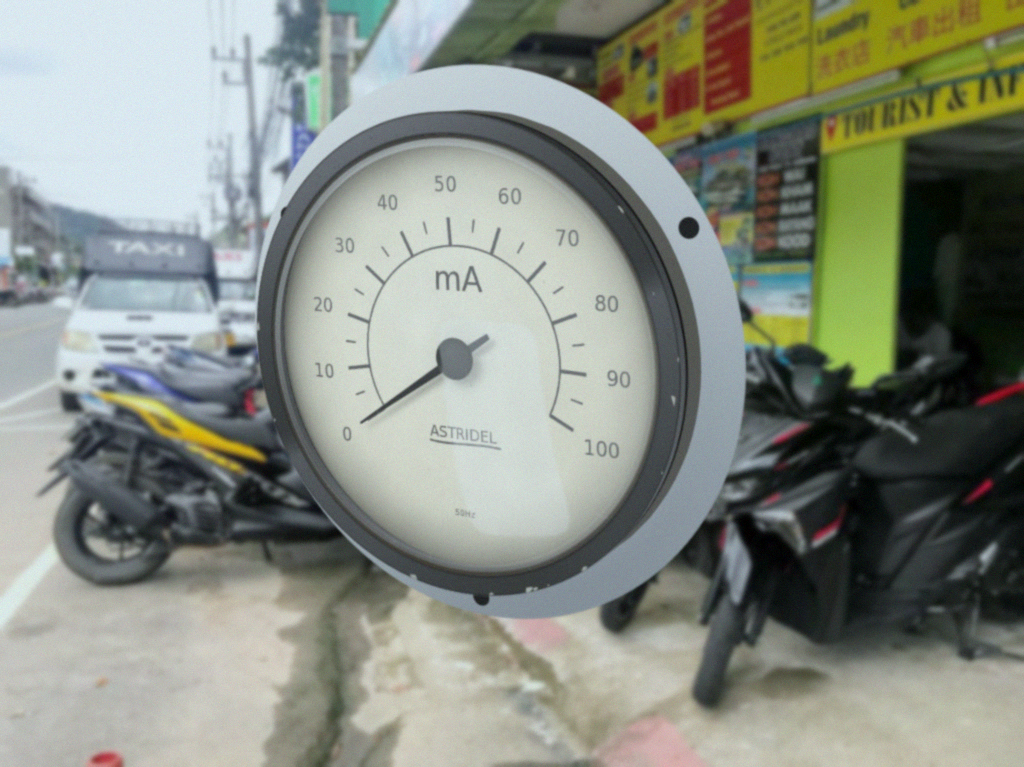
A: 0 mA
